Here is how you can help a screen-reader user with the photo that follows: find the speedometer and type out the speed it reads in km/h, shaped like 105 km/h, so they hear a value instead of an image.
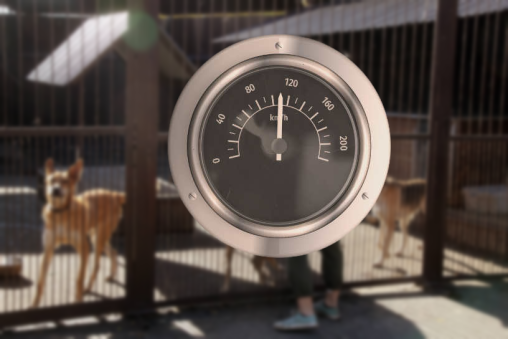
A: 110 km/h
